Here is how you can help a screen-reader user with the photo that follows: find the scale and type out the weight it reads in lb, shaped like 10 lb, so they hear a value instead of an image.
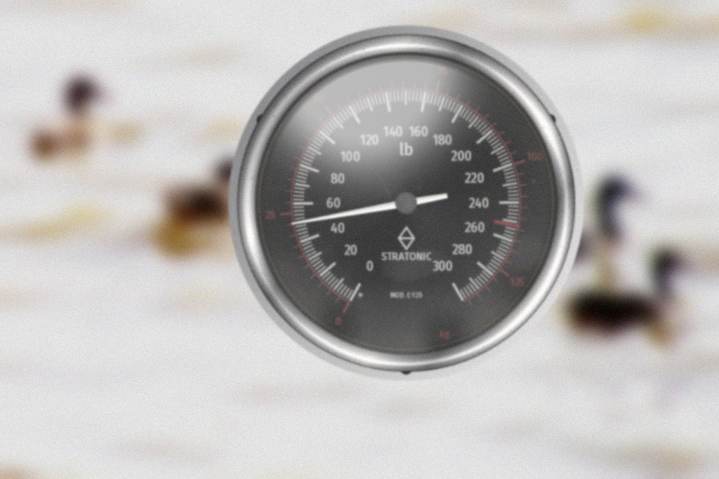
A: 50 lb
